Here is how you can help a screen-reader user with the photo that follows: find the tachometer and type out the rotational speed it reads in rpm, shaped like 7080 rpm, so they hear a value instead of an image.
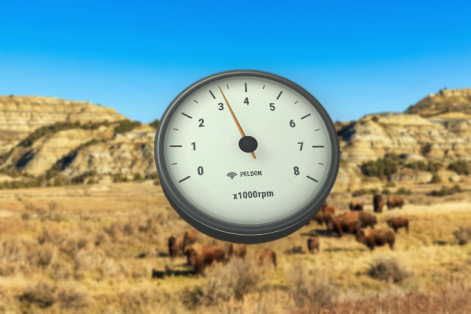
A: 3250 rpm
